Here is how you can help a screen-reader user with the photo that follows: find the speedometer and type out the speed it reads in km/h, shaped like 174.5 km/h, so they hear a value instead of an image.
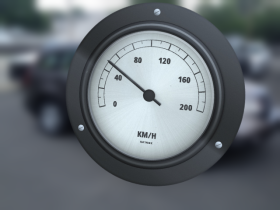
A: 50 km/h
